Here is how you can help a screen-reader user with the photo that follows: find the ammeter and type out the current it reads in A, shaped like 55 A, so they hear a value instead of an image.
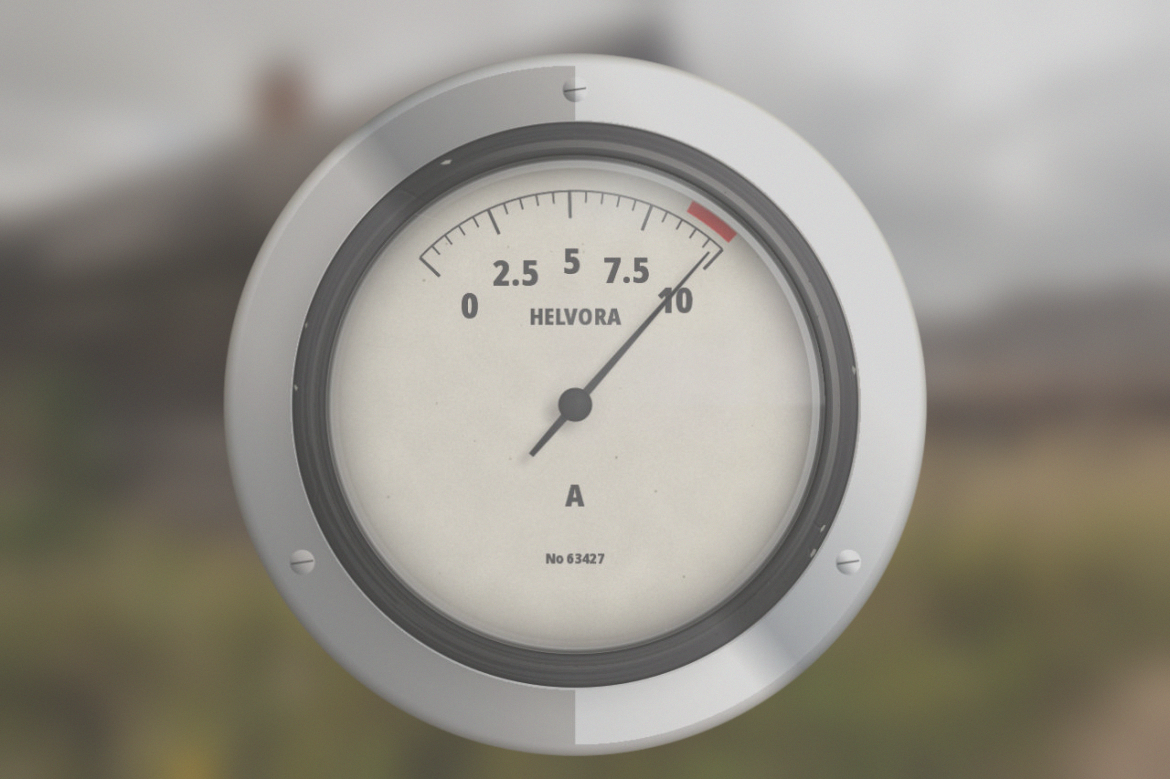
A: 9.75 A
